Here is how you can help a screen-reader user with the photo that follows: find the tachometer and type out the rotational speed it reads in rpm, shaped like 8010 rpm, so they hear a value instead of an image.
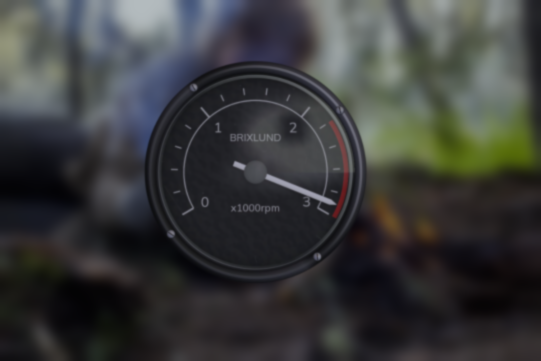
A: 2900 rpm
